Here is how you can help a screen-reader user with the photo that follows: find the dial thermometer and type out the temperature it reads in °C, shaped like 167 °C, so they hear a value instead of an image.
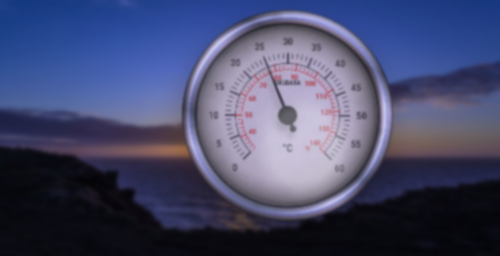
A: 25 °C
